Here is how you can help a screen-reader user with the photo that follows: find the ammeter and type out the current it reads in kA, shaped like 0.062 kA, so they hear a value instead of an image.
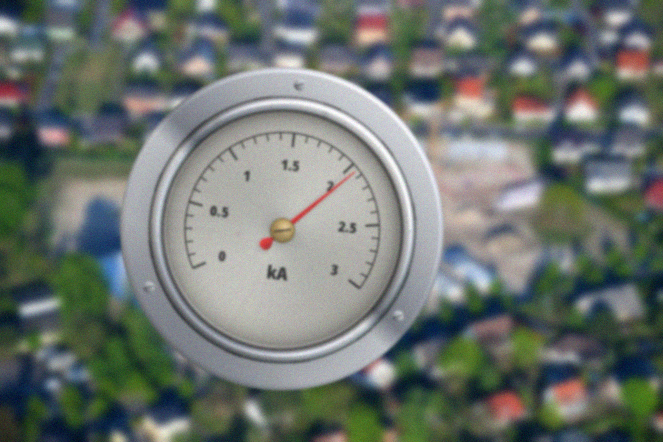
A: 2.05 kA
